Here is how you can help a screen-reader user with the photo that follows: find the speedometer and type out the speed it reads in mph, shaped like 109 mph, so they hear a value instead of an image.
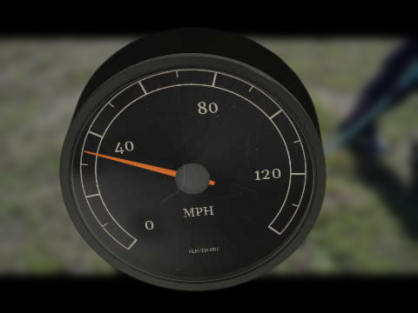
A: 35 mph
